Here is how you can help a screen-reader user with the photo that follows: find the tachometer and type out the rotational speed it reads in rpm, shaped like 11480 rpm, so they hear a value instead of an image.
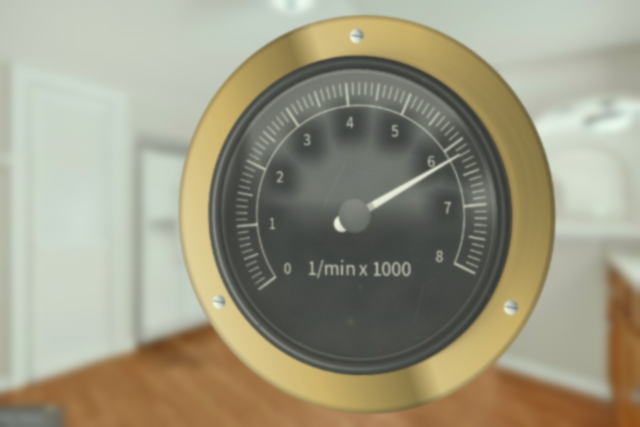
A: 6200 rpm
